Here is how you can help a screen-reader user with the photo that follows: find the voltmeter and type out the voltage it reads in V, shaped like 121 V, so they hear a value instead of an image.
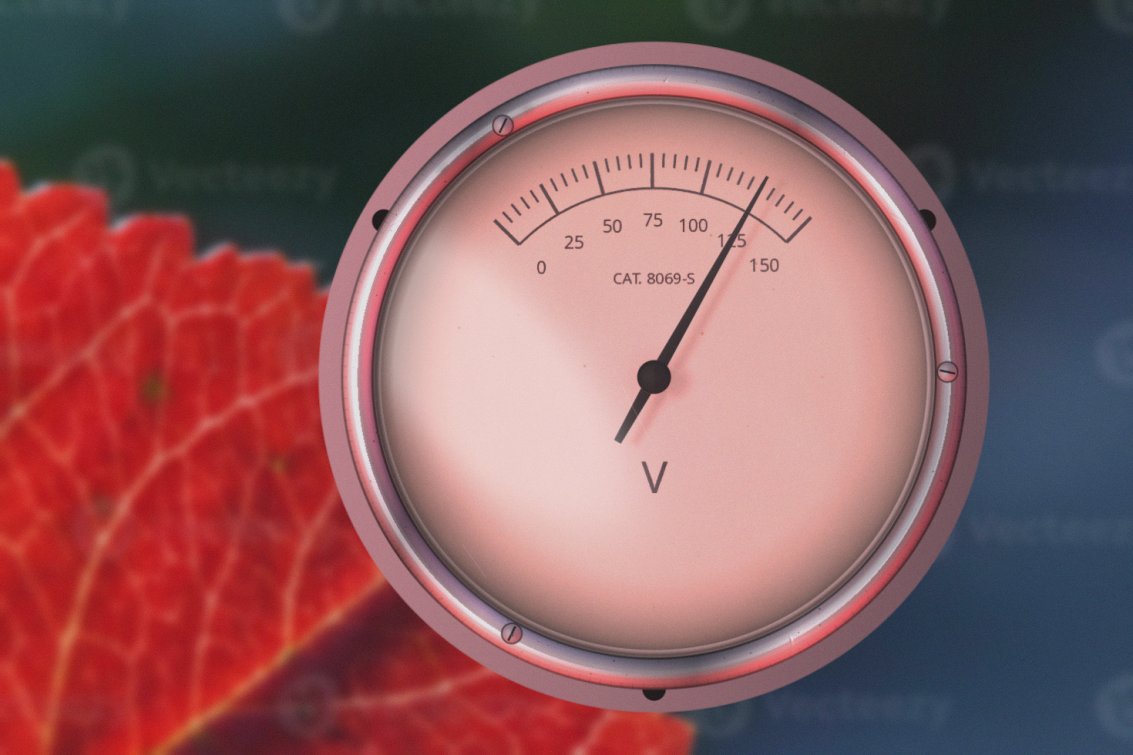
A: 125 V
